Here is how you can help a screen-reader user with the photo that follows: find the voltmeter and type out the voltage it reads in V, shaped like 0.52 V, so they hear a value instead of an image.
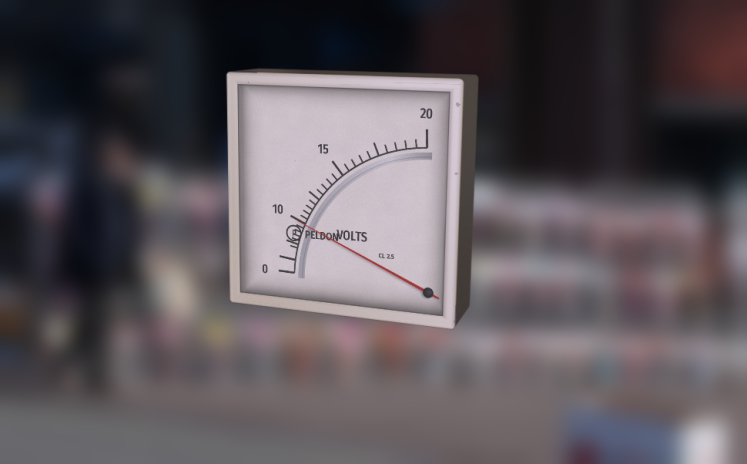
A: 10 V
